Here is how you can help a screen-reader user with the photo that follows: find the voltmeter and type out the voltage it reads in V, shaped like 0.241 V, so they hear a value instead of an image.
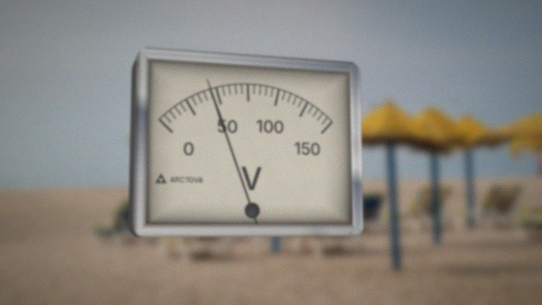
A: 45 V
